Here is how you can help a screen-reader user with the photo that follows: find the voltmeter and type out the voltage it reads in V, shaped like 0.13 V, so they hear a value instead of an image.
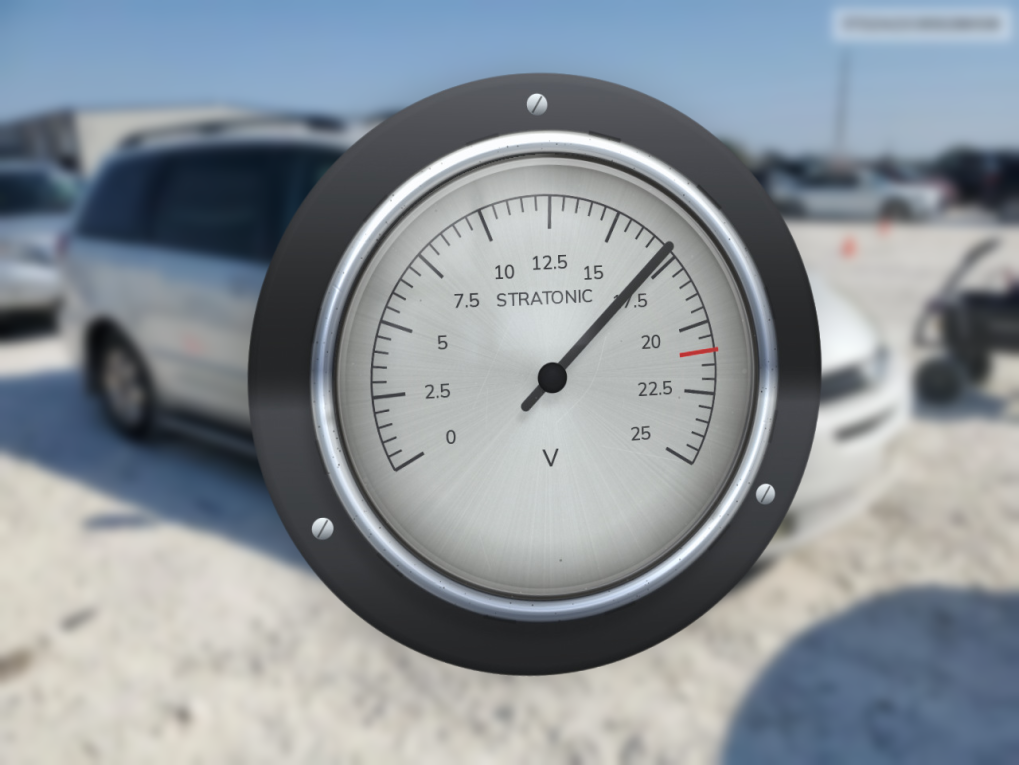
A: 17 V
